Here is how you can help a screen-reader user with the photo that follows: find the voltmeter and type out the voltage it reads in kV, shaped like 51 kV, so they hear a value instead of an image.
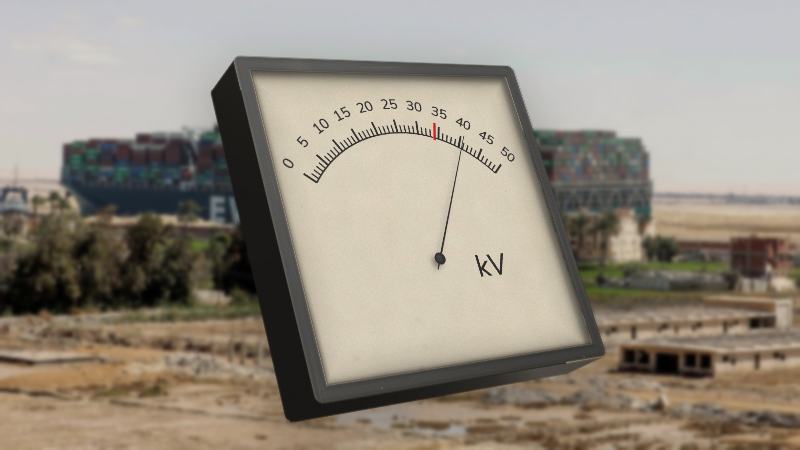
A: 40 kV
